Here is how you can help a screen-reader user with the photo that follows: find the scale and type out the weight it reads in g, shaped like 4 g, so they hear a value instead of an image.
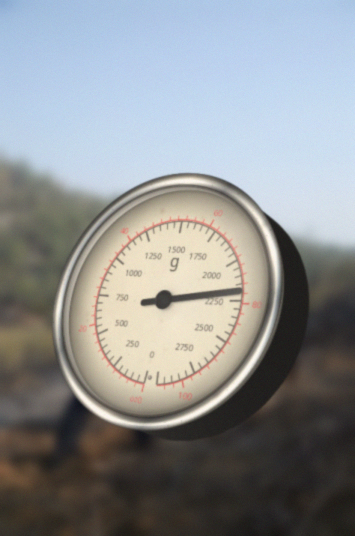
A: 2200 g
